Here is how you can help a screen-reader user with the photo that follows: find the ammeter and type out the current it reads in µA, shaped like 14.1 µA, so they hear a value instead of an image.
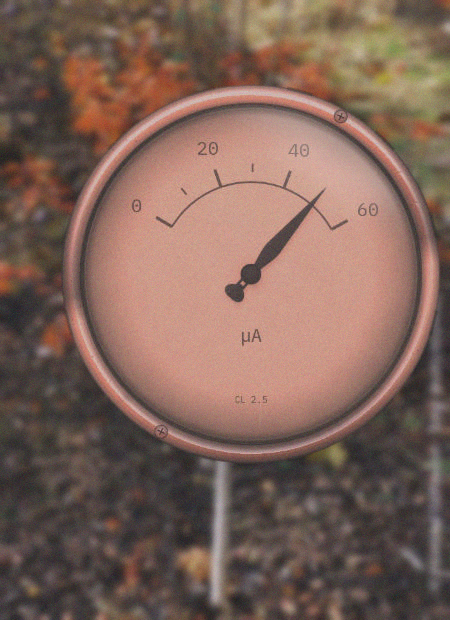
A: 50 µA
